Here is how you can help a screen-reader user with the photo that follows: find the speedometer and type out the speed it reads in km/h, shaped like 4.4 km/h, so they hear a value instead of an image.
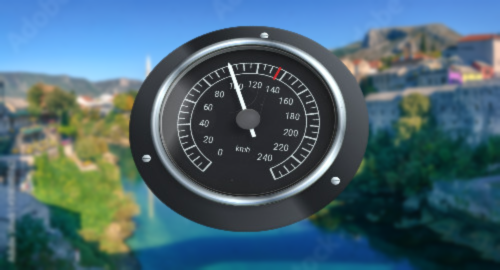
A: 100 km/h
